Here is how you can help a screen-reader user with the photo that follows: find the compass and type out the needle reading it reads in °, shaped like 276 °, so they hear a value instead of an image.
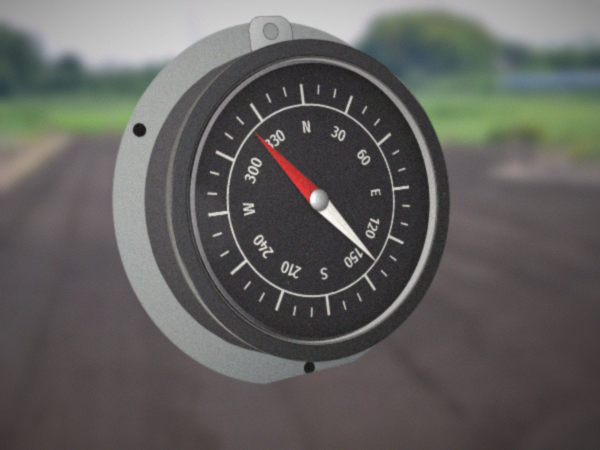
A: 320 °
